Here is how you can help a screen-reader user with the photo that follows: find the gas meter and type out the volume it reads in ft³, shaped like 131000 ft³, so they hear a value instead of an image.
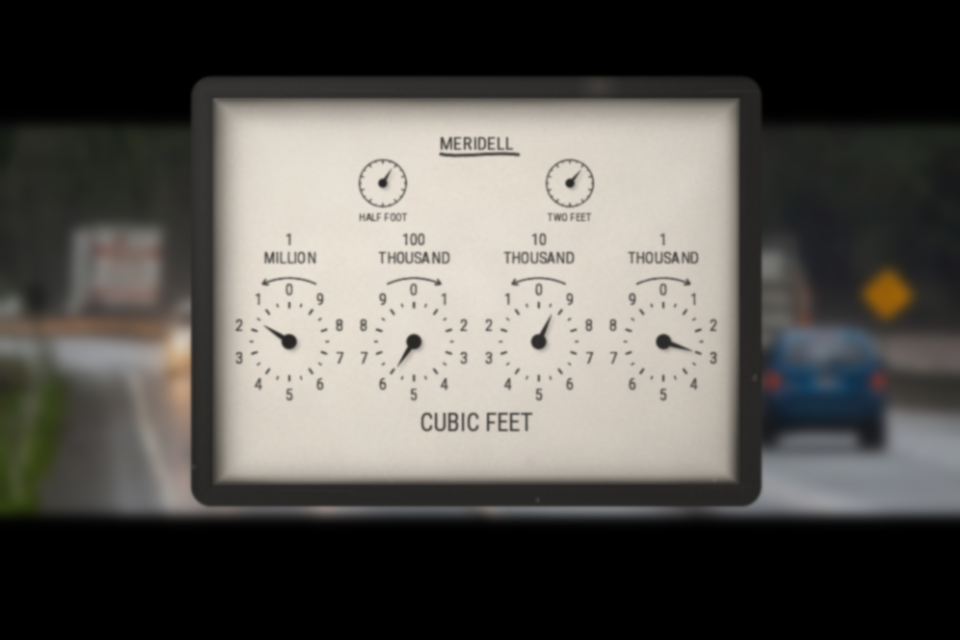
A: 159300 ft³
